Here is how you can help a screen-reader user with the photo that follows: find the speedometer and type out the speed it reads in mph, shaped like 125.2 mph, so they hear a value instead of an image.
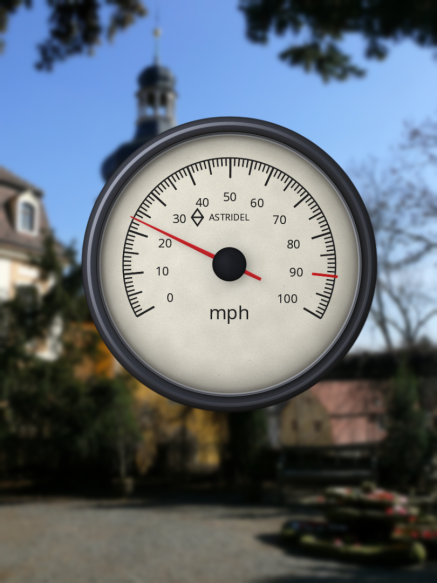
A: 23 mph
